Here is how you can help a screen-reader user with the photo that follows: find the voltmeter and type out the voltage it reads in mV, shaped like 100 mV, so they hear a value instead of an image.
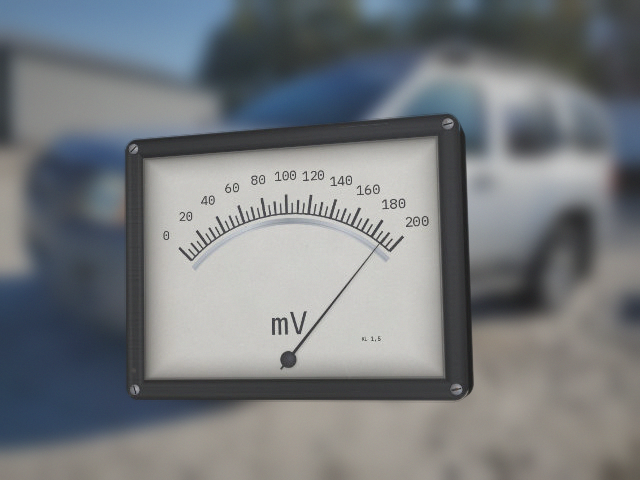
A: 190 mV
